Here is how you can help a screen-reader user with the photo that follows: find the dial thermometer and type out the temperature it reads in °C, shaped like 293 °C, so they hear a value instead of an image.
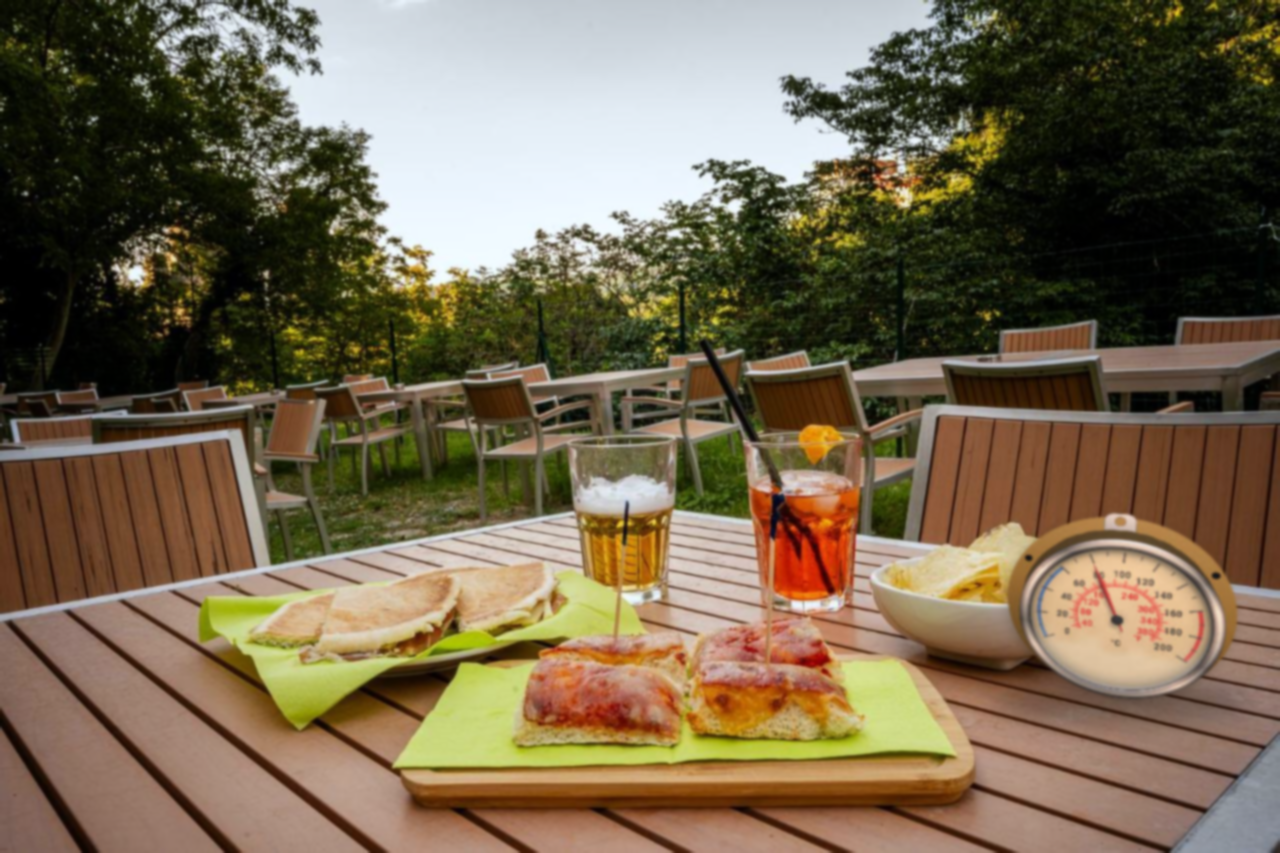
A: 80 °C
